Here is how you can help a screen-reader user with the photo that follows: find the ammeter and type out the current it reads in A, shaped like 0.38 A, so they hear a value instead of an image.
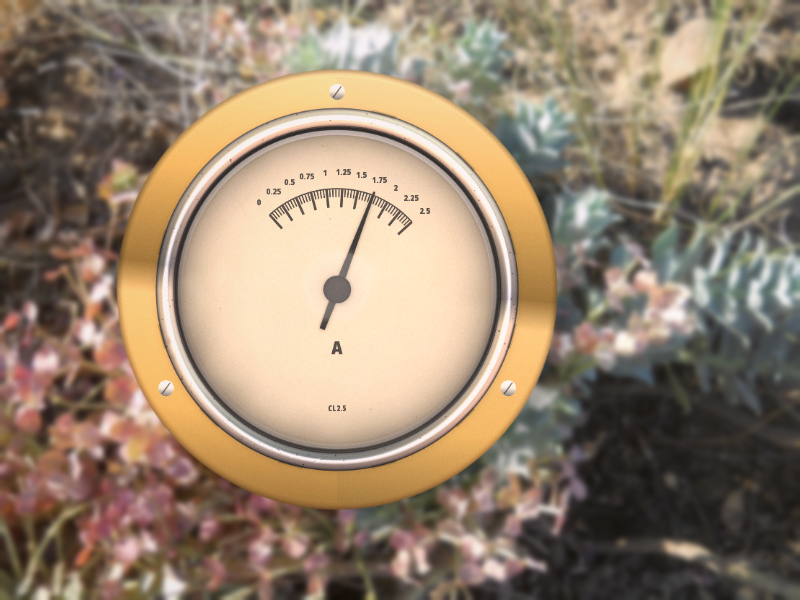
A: 1.75 A
